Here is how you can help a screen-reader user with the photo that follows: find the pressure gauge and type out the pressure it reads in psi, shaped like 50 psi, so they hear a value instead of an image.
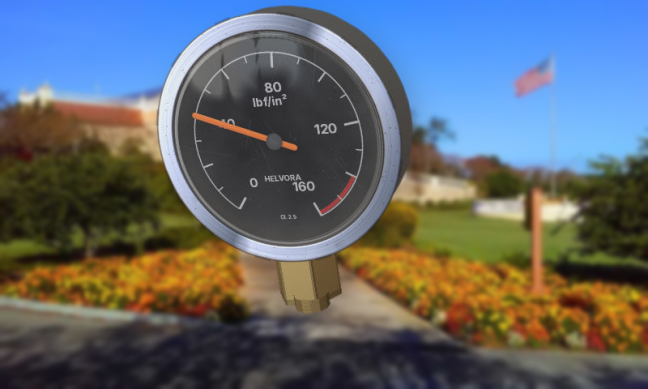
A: 40 psi
